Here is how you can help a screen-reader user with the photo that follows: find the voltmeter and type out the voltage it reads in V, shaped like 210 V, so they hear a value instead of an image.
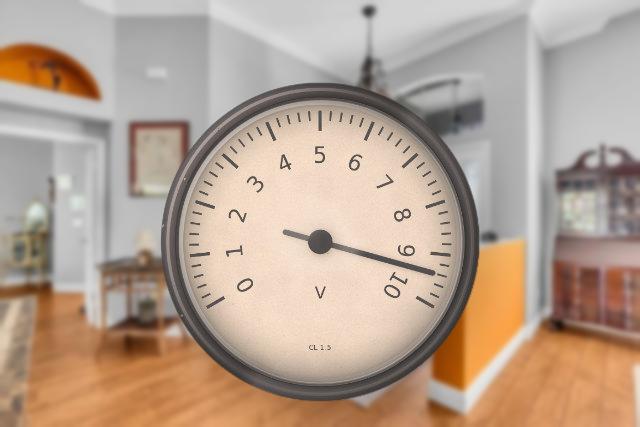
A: 9.4 V
